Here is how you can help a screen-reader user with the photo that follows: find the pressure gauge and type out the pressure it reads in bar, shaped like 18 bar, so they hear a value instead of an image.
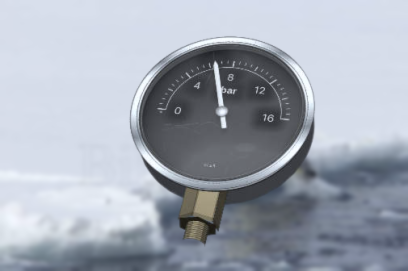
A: 6.5 bar
